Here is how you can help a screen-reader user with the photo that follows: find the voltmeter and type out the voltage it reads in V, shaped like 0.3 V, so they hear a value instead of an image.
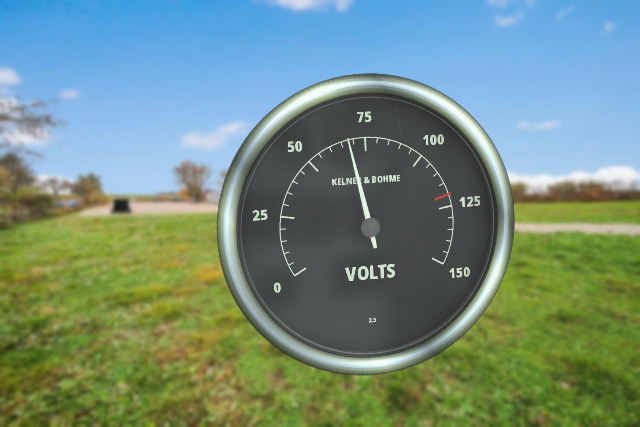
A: 67.5 V
